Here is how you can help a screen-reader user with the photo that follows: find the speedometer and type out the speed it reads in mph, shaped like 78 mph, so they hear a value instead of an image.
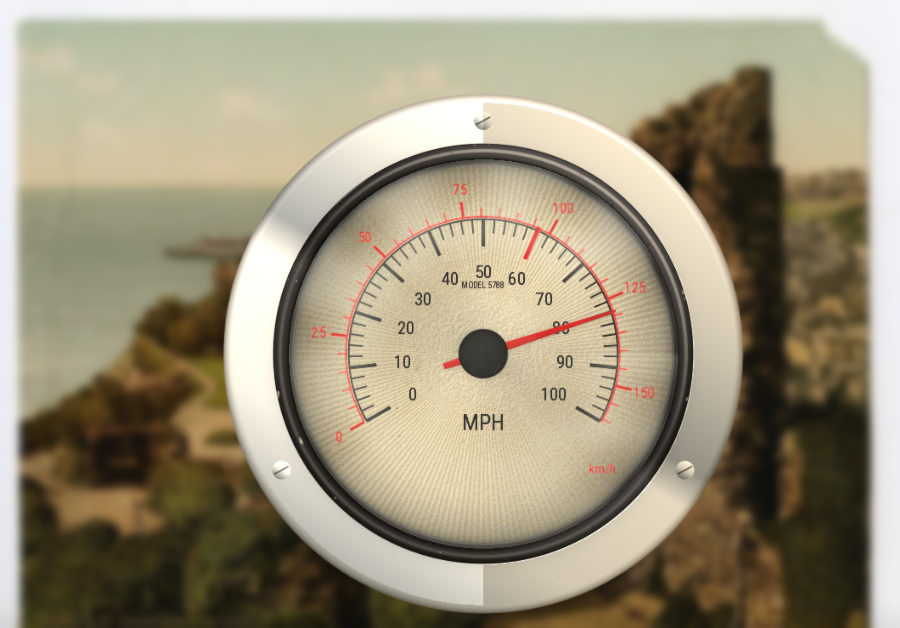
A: 80 mph
